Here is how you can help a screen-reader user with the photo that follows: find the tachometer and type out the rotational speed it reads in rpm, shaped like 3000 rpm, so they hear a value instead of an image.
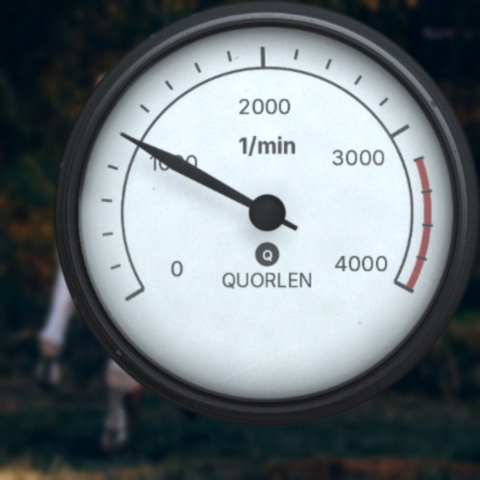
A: 1000 rpm
